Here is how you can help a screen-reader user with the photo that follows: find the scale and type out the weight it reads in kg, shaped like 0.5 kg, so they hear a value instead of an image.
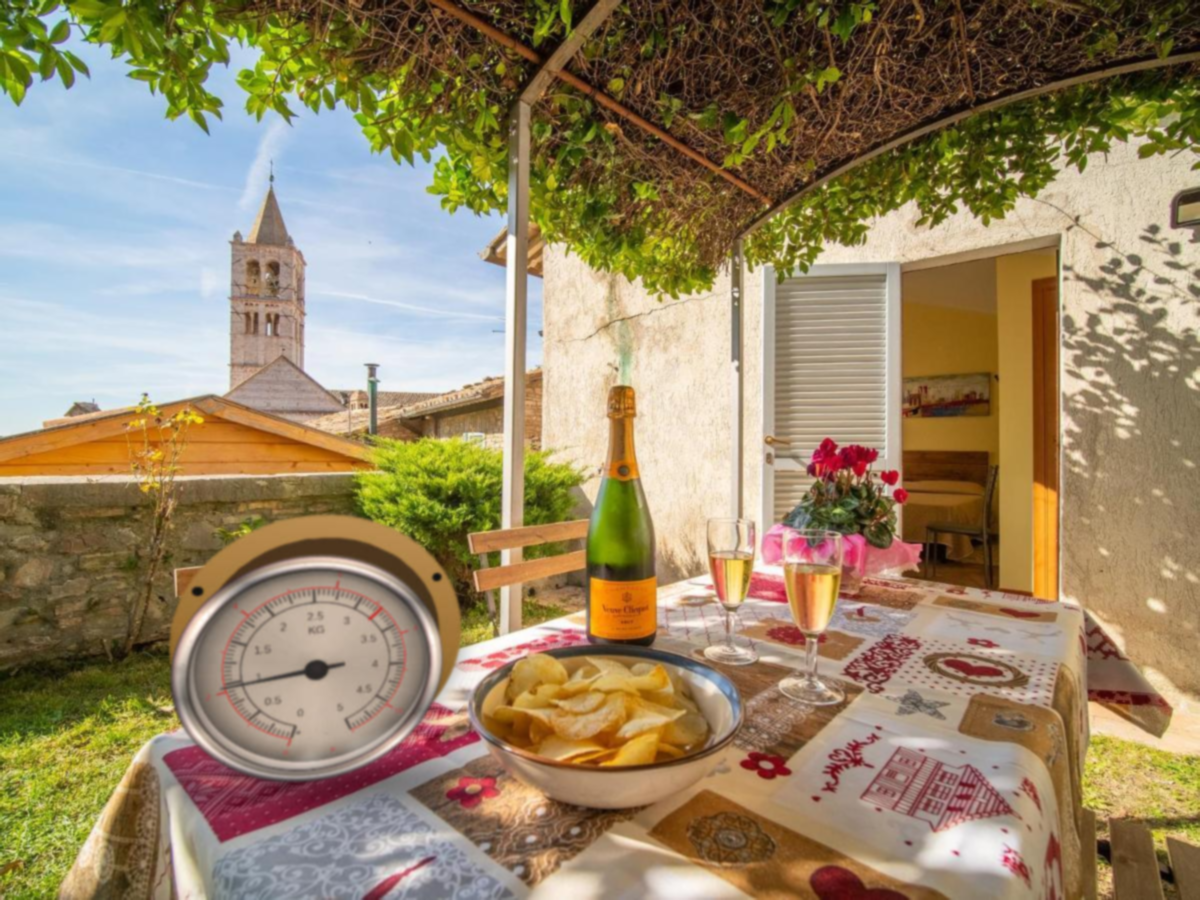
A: 1 kg
